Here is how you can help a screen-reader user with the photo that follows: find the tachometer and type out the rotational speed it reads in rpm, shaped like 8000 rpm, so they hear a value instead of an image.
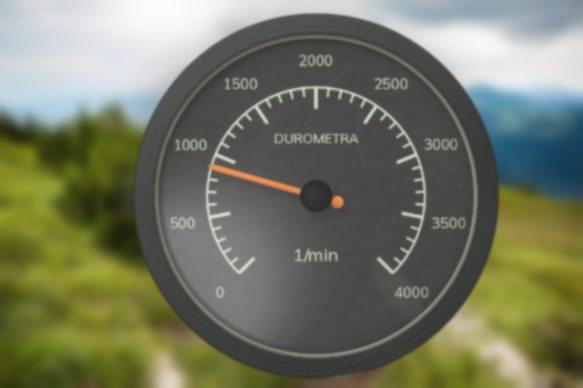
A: 900 rpm
